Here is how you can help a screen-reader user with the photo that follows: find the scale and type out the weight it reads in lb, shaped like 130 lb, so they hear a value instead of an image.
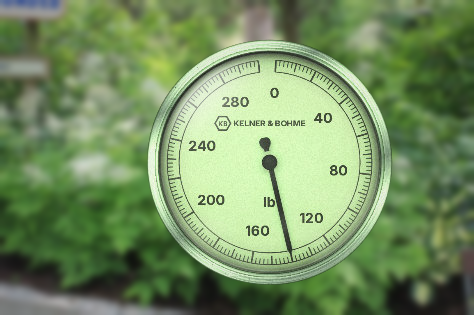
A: 140 lb
